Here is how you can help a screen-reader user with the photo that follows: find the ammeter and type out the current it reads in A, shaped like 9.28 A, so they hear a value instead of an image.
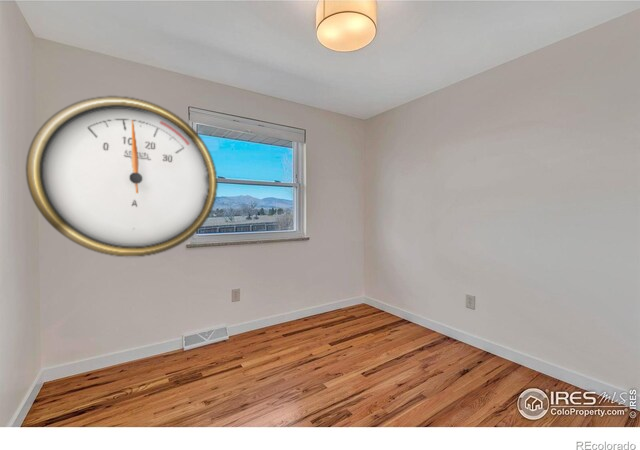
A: 12.5 A
